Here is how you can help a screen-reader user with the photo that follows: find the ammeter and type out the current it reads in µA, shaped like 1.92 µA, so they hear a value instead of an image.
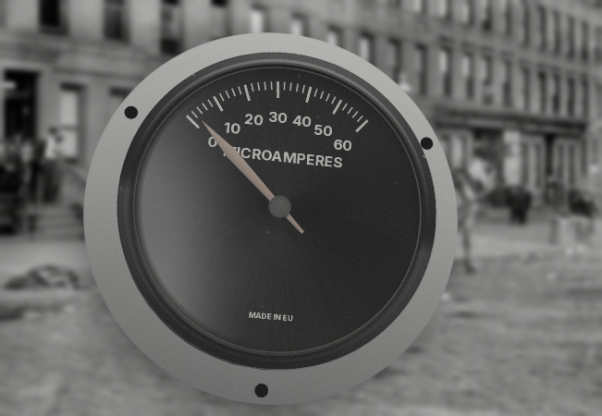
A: 2 µA
